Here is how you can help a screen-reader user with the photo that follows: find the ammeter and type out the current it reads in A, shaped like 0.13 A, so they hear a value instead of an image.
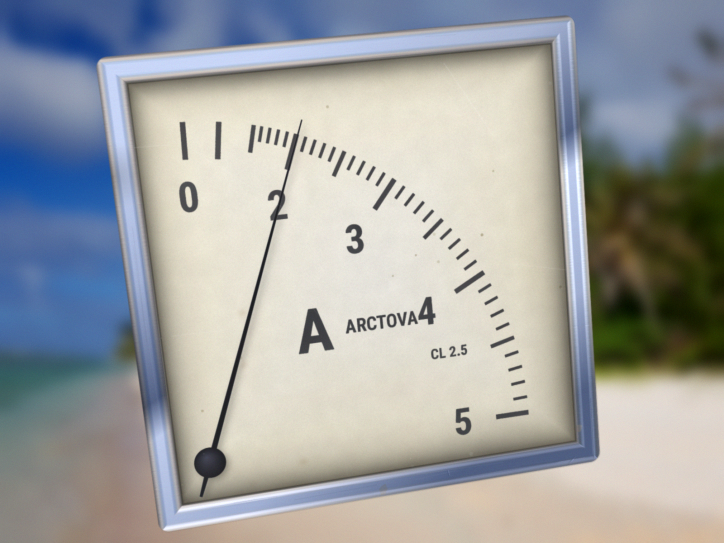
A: 2 A
